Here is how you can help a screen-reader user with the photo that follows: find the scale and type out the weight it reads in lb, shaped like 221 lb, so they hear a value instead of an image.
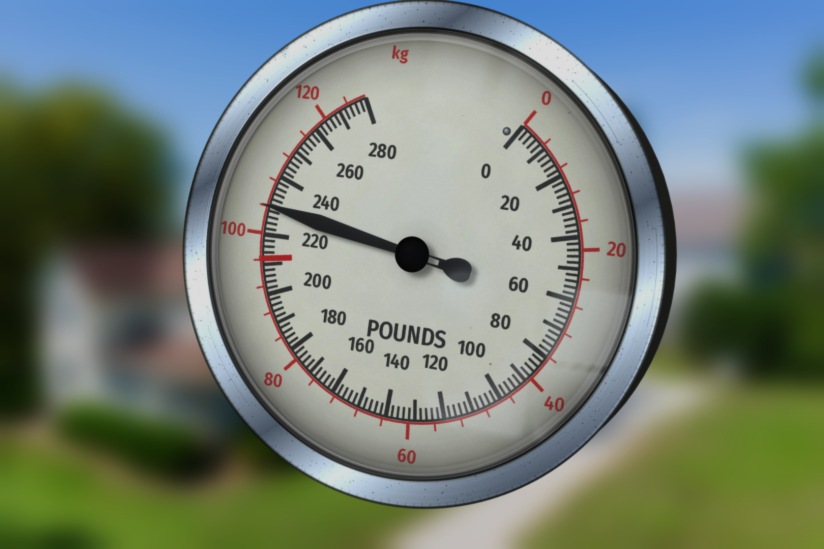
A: 230 lb
